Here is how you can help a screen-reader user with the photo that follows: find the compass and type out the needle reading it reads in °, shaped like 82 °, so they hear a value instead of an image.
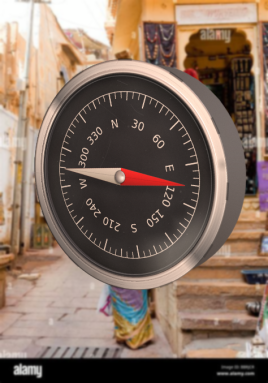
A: 105 °
